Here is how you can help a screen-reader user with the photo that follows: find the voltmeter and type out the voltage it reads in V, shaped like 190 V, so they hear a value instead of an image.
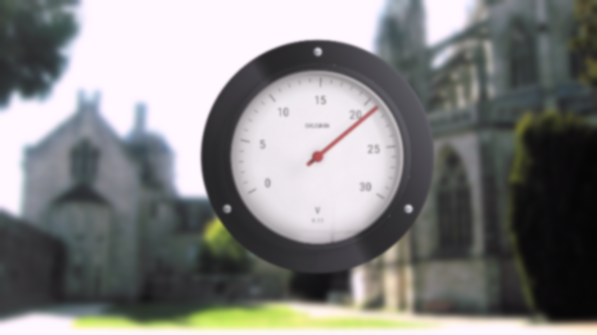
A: 21 V
